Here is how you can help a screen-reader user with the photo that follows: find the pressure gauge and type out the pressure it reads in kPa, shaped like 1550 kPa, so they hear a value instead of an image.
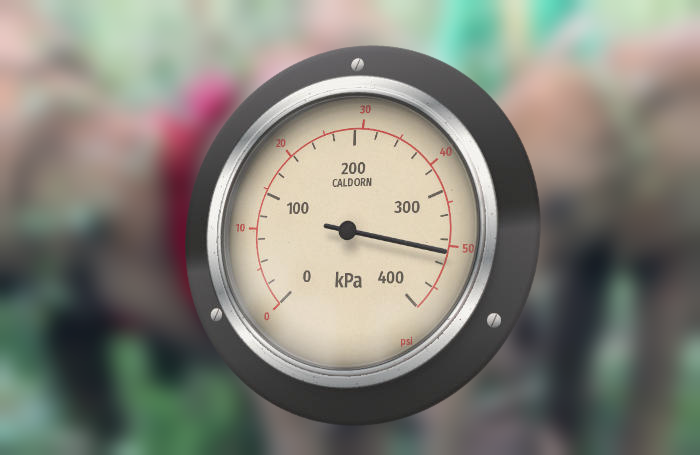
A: 350 kPa
